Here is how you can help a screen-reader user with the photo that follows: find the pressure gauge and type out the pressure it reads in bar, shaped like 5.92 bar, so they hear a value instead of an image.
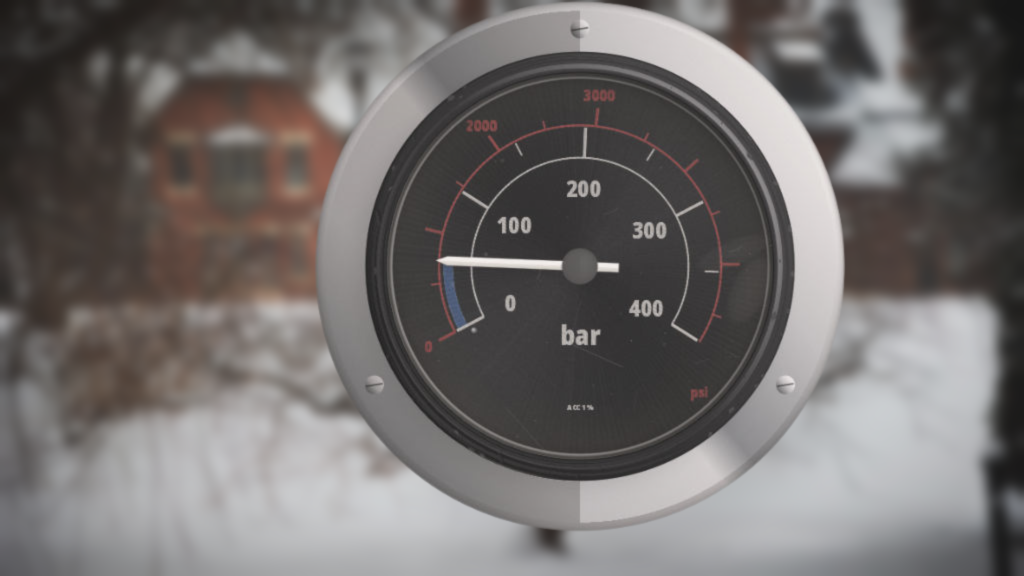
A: 50 bar
